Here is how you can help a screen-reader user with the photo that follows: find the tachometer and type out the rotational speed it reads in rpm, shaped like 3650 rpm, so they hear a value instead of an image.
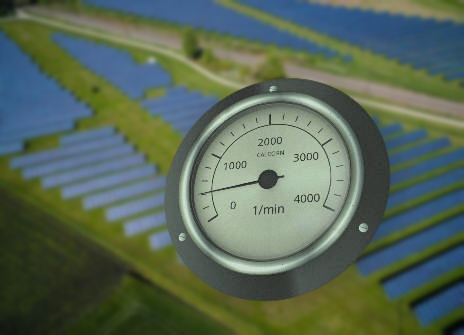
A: 400 rpm
